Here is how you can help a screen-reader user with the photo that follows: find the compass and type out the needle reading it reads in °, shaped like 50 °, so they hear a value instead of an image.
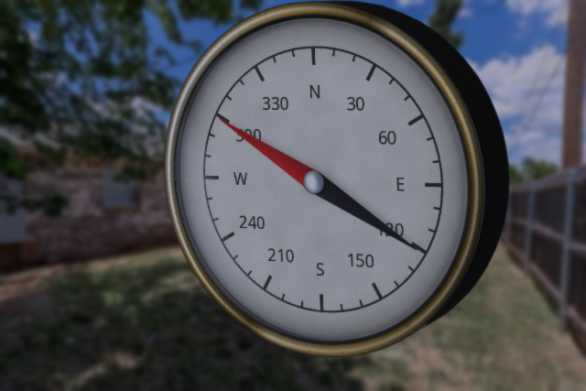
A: 300 °
